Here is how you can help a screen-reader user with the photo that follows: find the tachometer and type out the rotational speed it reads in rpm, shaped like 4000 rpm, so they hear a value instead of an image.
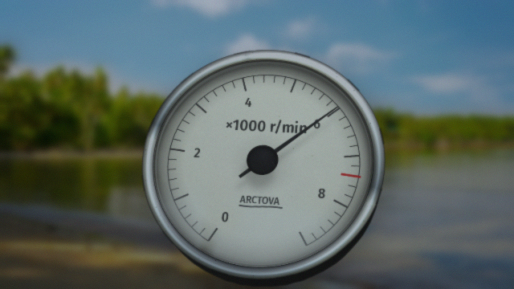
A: 6000 rpm
